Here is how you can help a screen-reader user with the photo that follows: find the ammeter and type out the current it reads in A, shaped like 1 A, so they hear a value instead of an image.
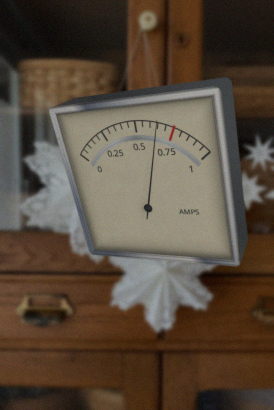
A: 0.65 A
